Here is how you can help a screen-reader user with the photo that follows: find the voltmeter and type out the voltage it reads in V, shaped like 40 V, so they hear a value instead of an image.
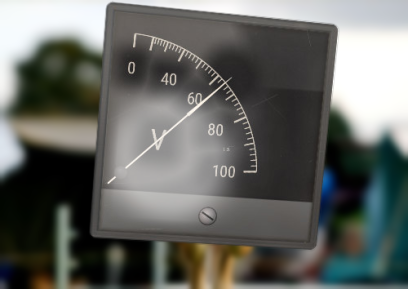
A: 64 V
